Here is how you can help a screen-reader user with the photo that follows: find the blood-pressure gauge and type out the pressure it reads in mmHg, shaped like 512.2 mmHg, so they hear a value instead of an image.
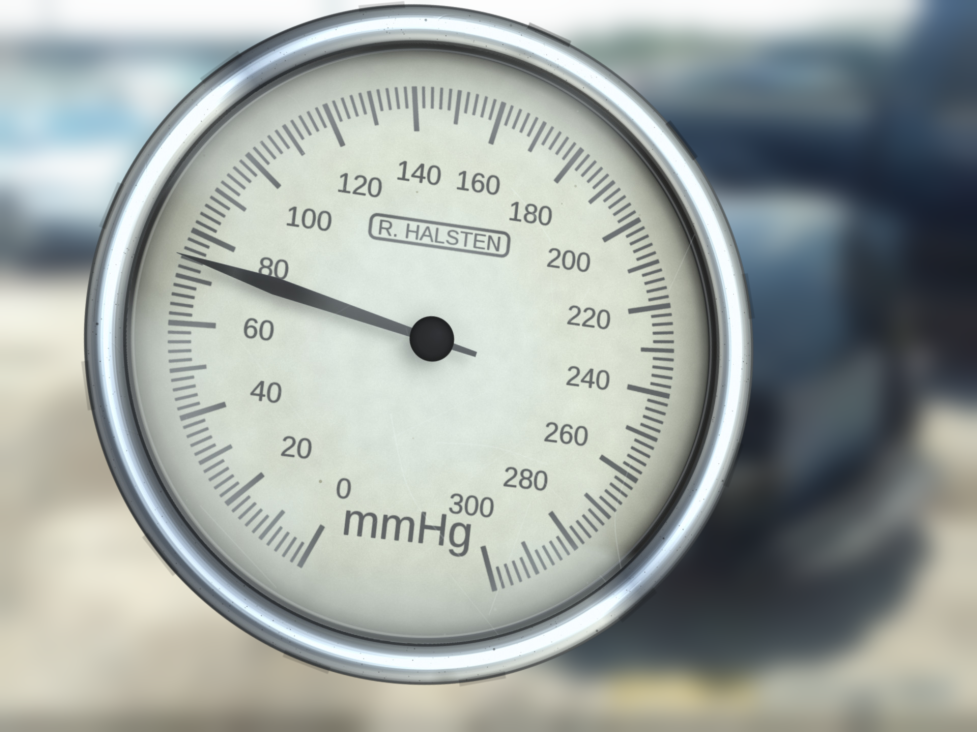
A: 74 mmHg
